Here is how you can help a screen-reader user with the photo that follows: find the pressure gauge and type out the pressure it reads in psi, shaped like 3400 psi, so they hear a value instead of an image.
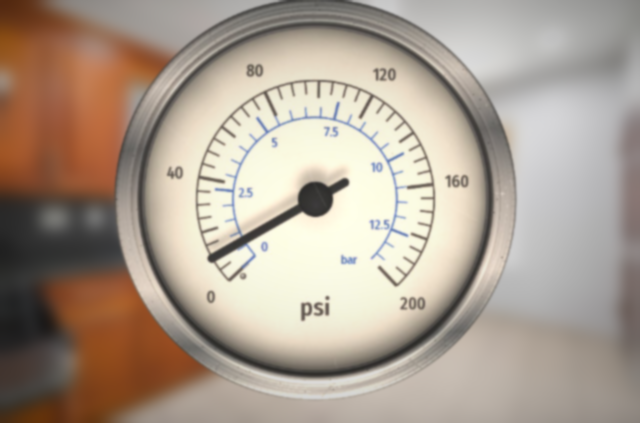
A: 10 psi
